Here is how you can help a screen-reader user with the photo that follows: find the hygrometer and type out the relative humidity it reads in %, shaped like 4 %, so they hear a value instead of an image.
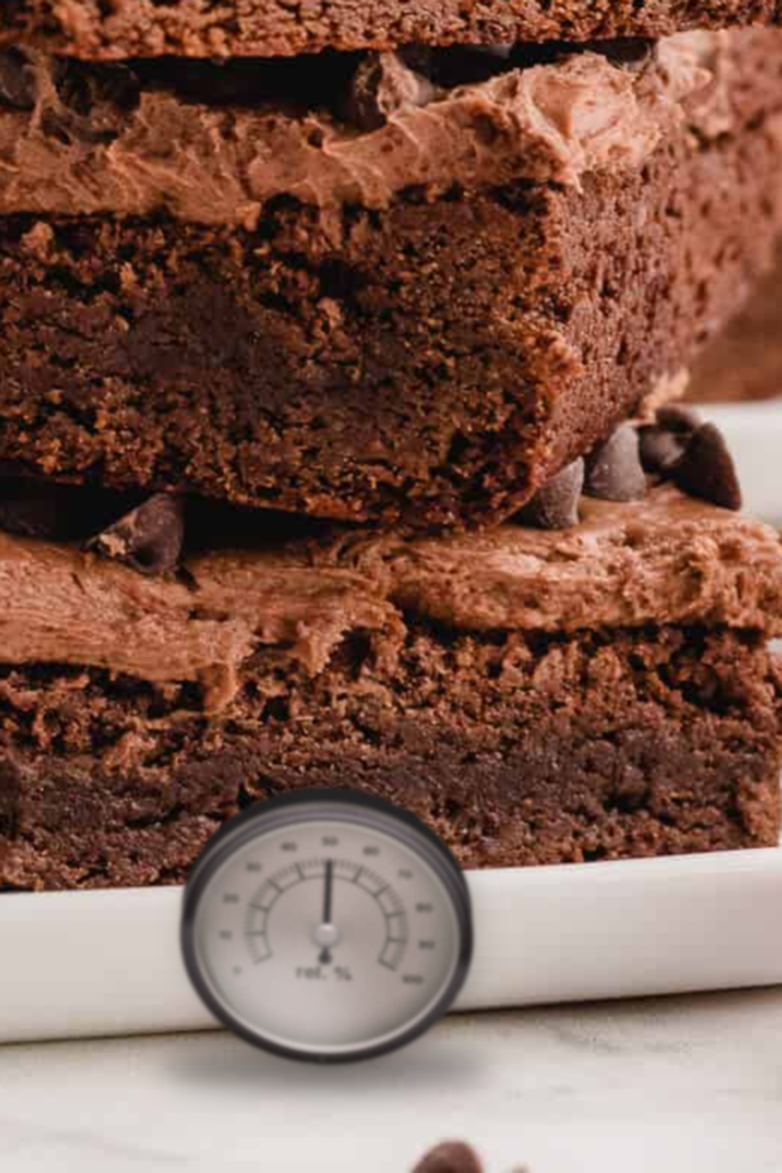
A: 50 %
